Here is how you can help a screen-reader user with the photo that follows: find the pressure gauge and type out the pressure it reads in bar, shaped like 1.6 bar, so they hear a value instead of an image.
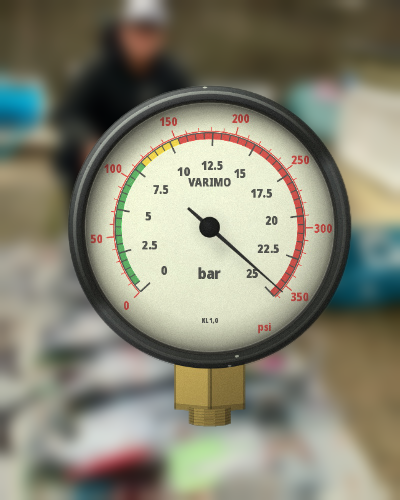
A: 24.5 bar
